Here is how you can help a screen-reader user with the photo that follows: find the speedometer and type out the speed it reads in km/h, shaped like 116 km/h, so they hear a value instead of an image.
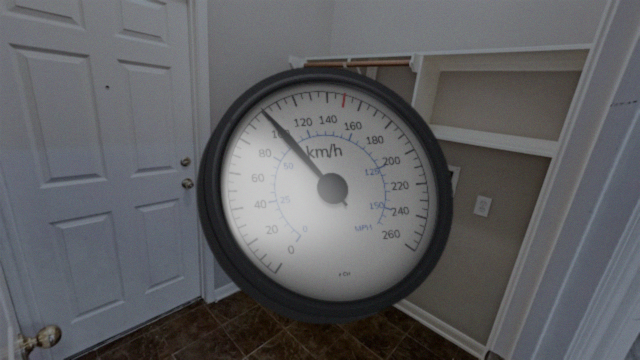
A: 100 km/h
